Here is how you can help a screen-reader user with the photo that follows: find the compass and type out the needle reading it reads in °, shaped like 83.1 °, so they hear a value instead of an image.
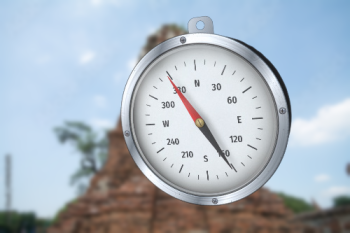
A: 330 °
